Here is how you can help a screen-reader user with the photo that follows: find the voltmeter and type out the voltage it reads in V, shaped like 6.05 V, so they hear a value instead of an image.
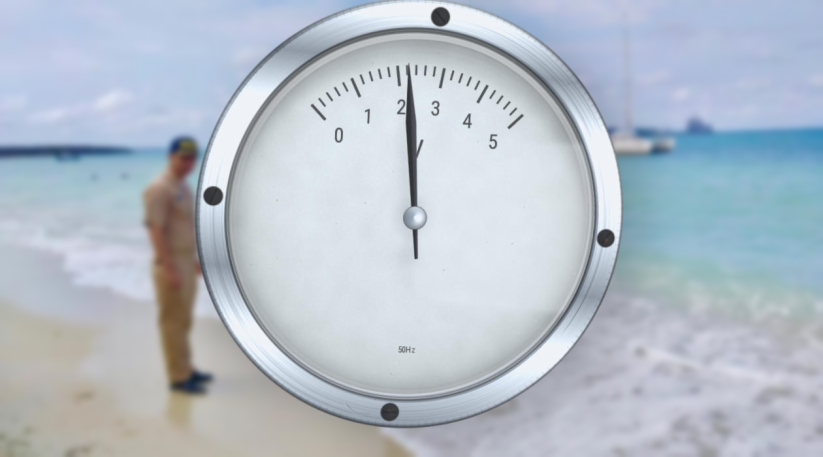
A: 2.2 V
